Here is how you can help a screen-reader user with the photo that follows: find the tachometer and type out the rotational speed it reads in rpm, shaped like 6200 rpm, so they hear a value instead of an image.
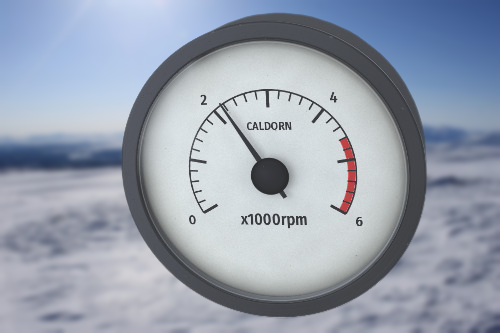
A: 2200 rpm
